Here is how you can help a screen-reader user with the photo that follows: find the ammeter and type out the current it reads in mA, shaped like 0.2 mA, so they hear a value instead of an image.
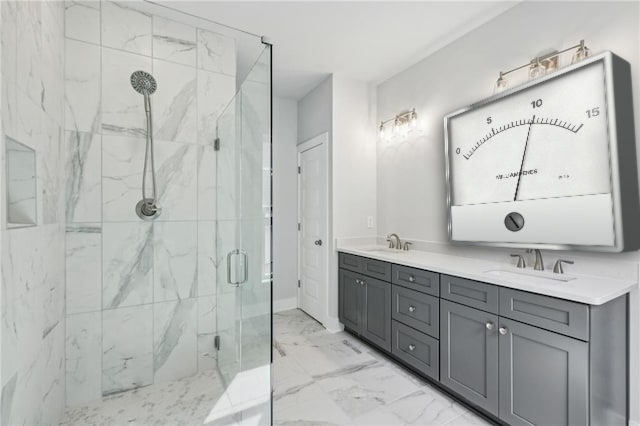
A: 10 mA
